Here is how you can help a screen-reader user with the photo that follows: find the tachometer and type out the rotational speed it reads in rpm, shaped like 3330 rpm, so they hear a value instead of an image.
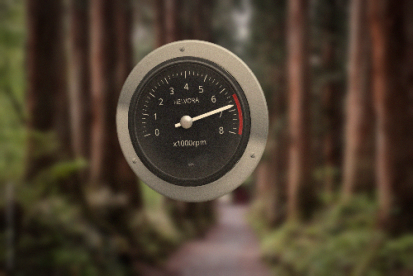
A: 6800 rpm
